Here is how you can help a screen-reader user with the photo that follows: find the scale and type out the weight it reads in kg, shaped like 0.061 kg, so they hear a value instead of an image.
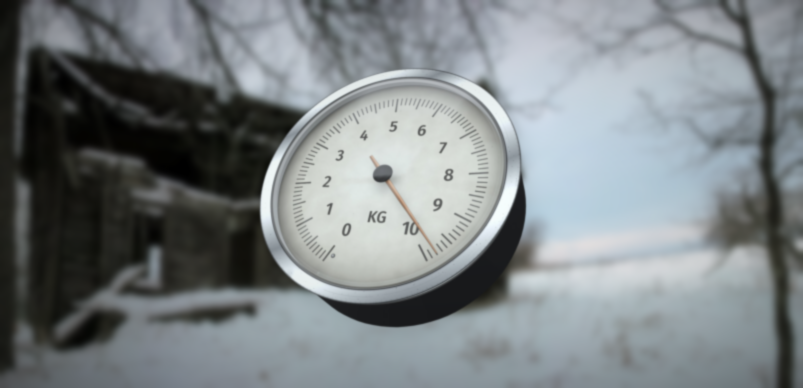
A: 9.8 kg
